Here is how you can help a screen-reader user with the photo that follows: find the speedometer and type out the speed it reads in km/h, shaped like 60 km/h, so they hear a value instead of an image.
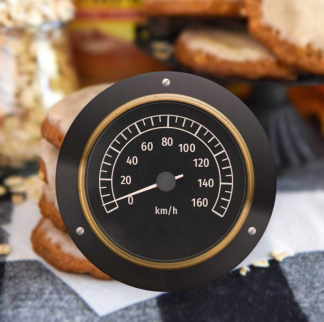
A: 5 km/h
